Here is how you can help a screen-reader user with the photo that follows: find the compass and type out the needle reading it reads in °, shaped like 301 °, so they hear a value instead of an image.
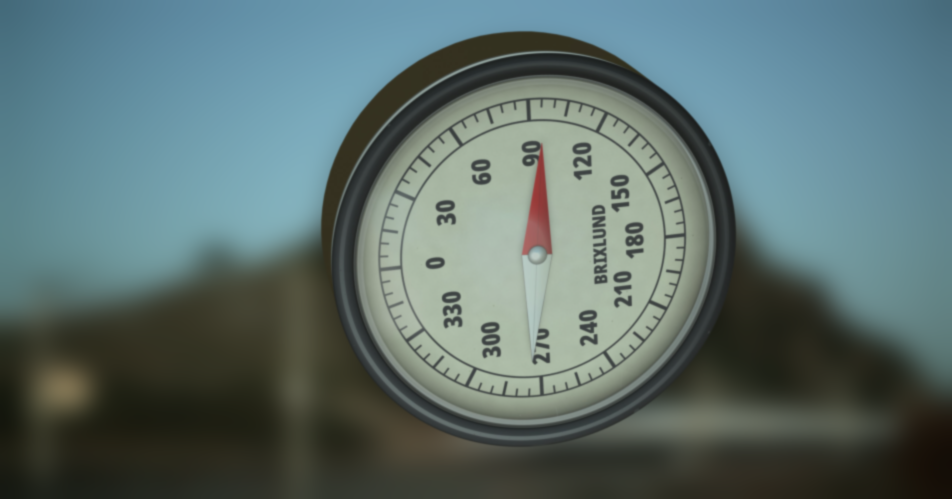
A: 95 °
